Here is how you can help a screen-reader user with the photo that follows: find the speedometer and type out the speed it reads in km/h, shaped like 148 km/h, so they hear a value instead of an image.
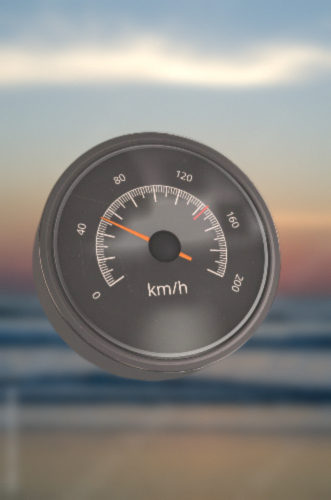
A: 50 km/h
